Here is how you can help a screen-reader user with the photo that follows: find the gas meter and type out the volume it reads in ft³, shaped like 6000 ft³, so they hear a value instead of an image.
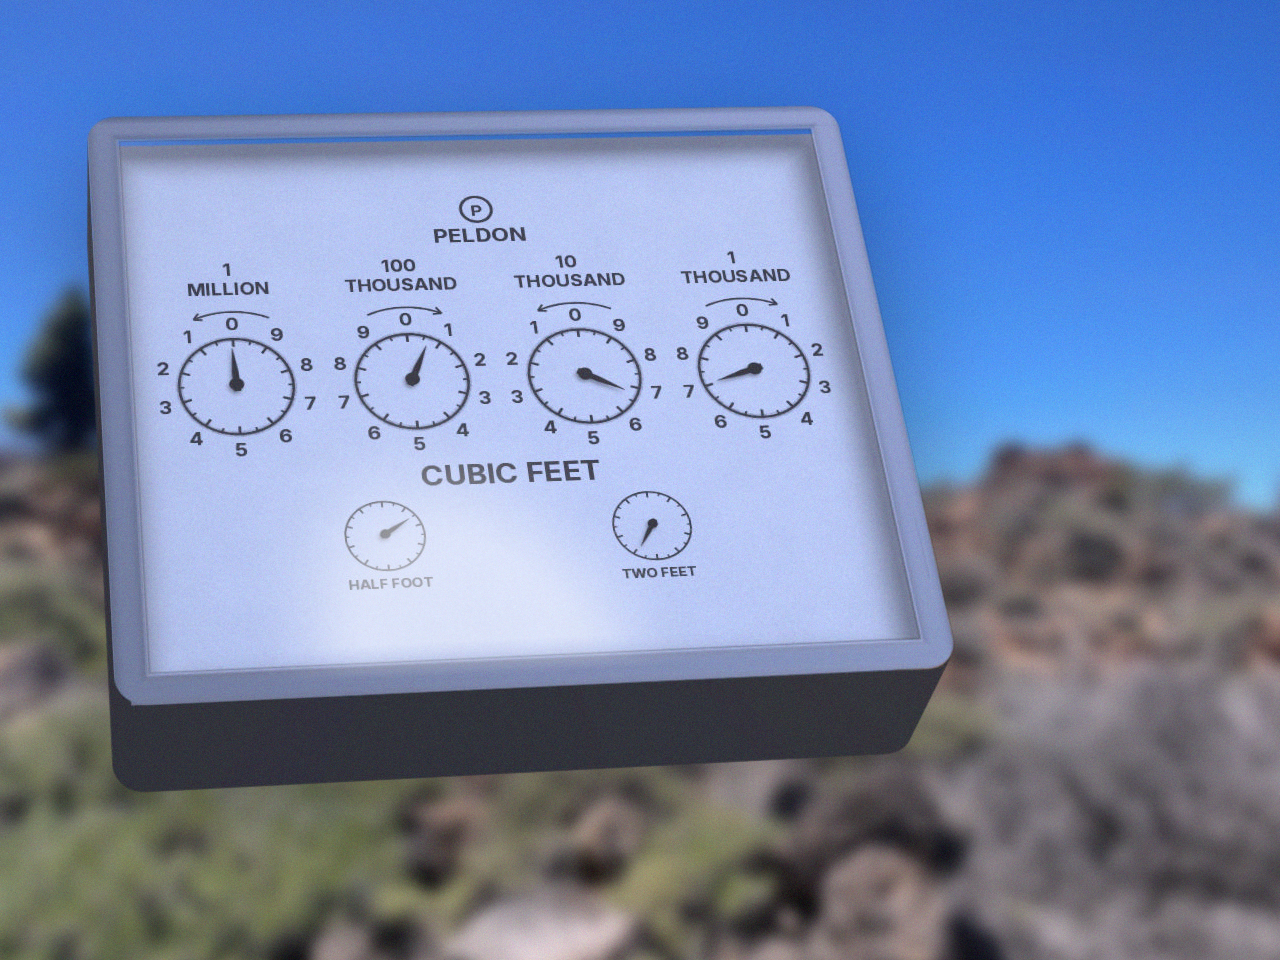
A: 6700 ft³
